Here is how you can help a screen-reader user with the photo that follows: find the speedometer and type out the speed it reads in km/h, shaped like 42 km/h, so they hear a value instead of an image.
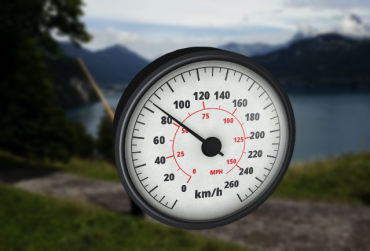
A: 85 km/h
